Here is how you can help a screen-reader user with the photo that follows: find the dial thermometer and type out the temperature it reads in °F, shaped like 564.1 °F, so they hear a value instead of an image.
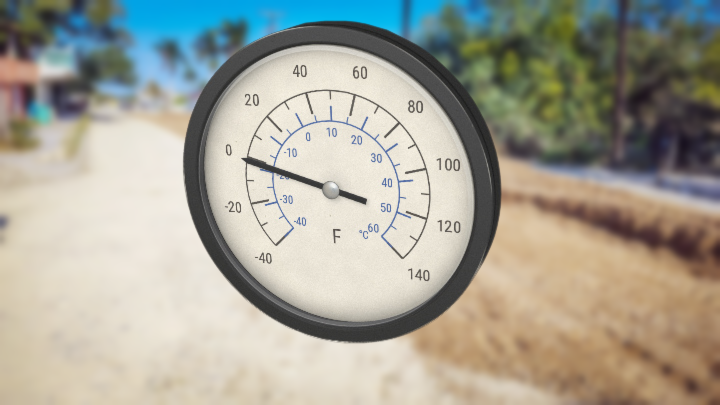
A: 0 °F
